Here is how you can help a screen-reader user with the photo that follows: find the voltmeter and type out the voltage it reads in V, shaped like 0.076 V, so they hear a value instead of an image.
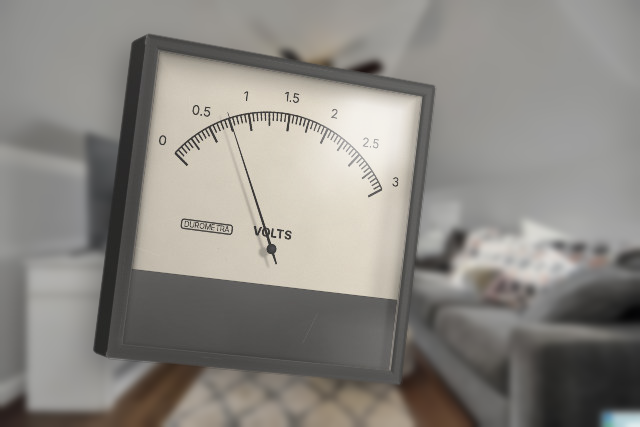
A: 0.75 V
